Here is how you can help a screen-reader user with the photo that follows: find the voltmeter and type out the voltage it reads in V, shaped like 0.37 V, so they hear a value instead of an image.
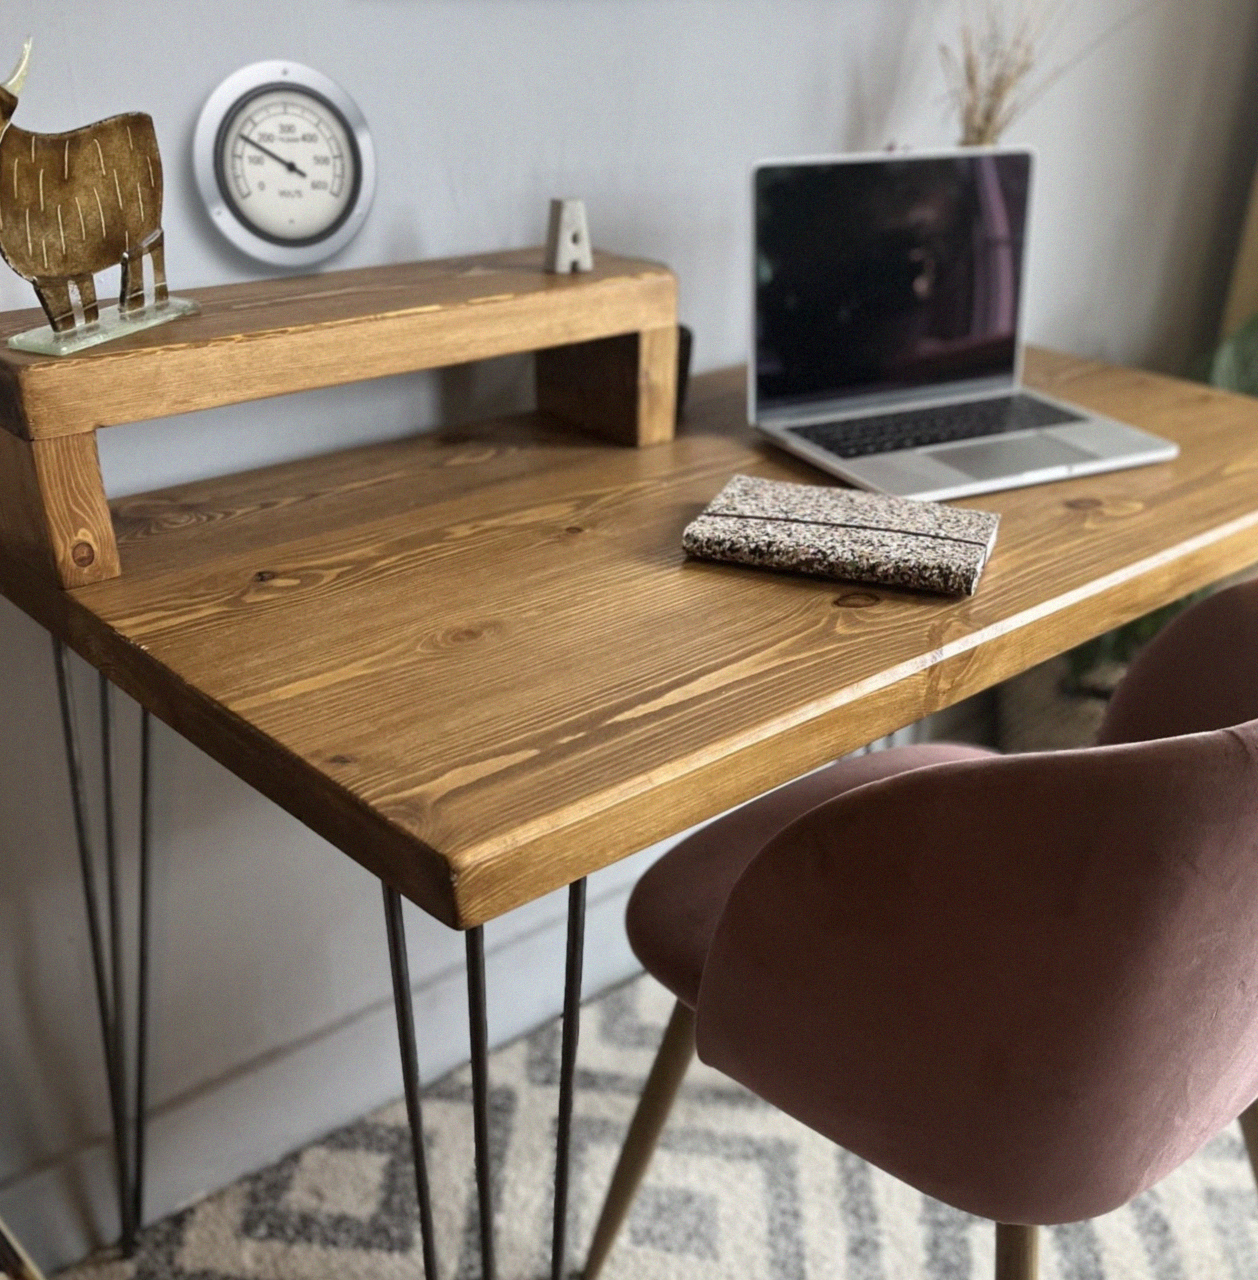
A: 150 V
